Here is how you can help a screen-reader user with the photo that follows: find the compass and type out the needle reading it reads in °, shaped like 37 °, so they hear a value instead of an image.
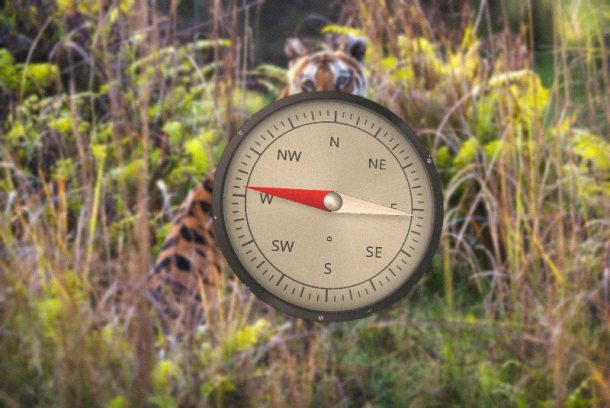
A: 275 °
